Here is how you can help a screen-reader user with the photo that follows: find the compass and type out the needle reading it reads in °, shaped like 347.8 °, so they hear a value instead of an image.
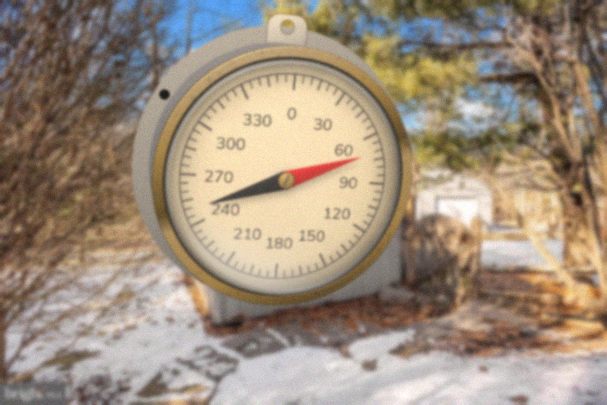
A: 70 °
